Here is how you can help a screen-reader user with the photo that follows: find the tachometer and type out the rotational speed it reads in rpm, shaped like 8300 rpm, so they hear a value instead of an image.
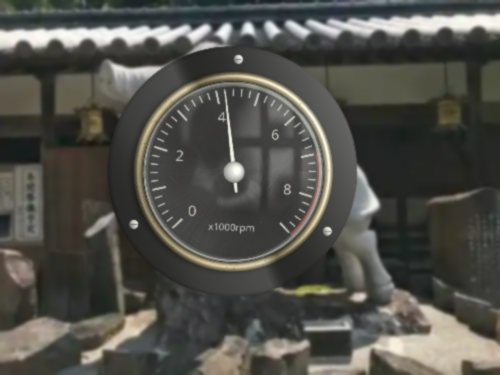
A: 4200 rpm
